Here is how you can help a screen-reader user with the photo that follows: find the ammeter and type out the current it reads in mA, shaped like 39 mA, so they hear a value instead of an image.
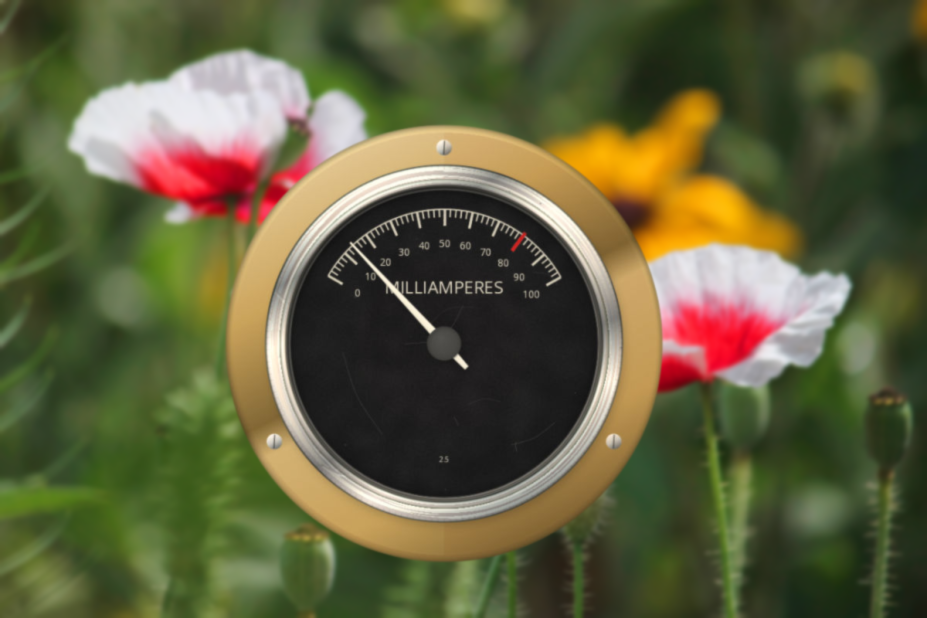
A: 14 mA
